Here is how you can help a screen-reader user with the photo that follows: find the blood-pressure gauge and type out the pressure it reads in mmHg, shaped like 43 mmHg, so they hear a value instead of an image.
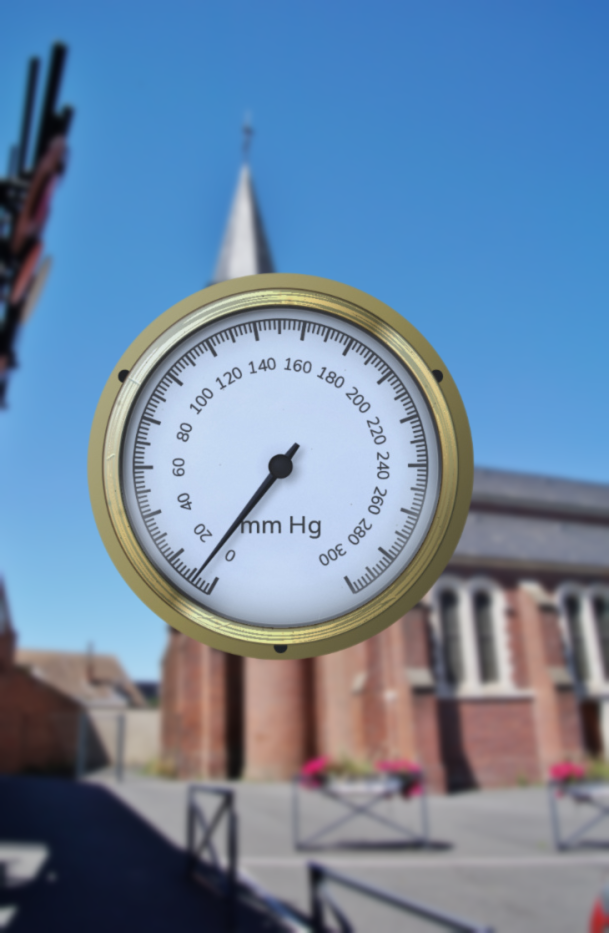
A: 8 mmHg
